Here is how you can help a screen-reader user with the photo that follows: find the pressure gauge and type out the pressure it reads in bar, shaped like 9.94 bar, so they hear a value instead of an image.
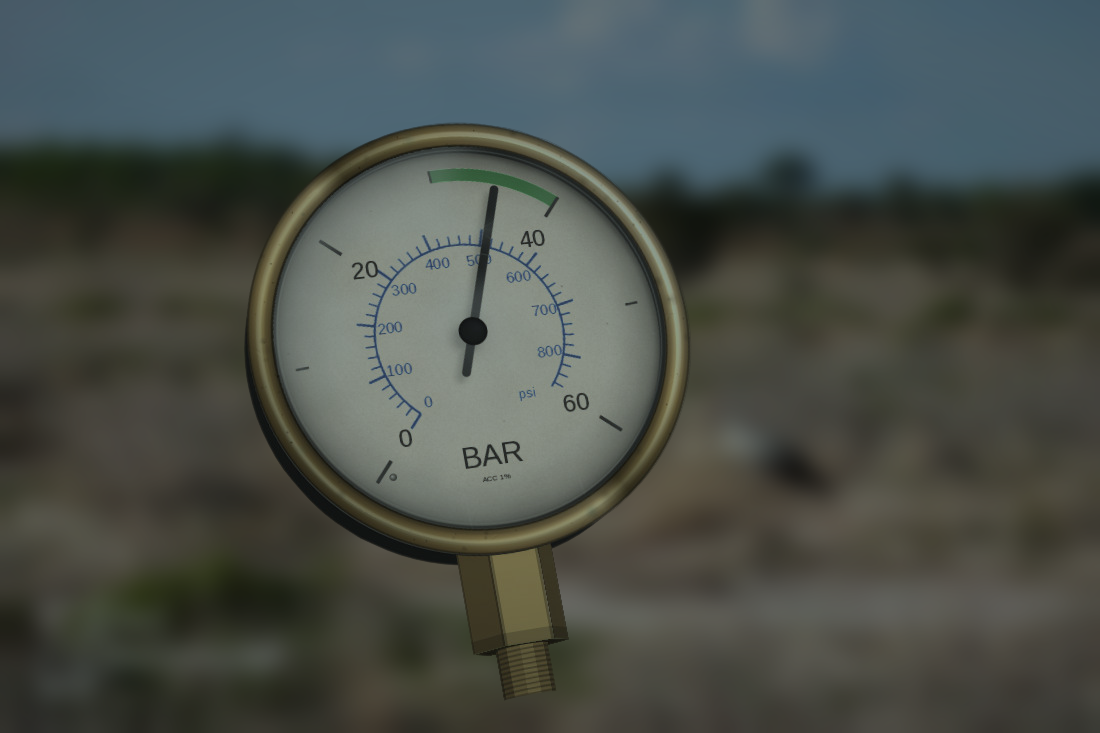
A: 35 bar
